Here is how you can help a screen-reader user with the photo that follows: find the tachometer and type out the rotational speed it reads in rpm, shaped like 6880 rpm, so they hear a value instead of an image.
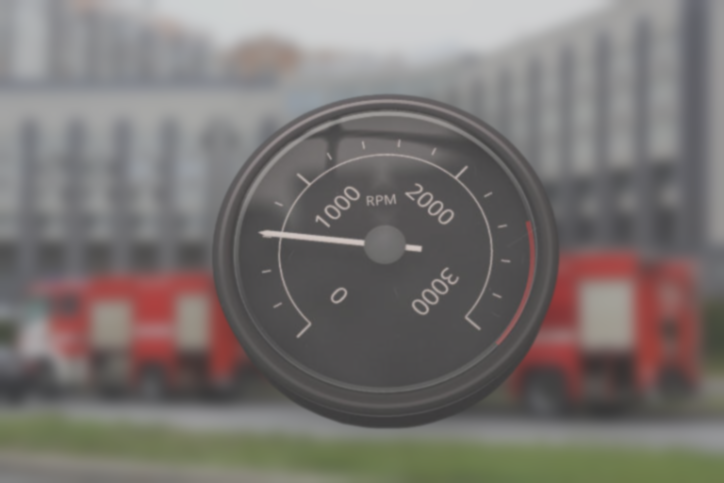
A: 600 rpm
